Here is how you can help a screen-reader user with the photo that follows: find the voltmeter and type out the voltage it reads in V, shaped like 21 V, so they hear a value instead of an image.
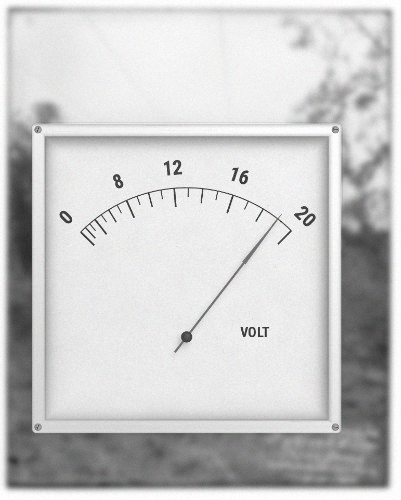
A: 19 V
